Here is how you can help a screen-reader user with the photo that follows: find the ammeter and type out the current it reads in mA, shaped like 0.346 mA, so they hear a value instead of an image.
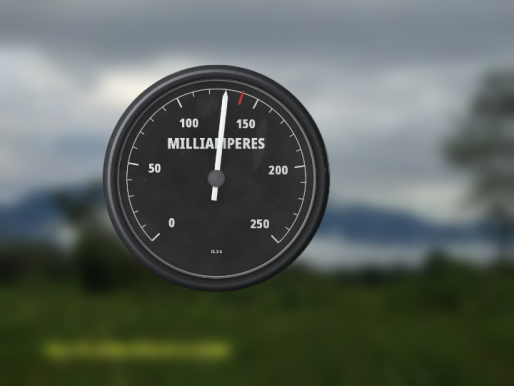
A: 130 mA
